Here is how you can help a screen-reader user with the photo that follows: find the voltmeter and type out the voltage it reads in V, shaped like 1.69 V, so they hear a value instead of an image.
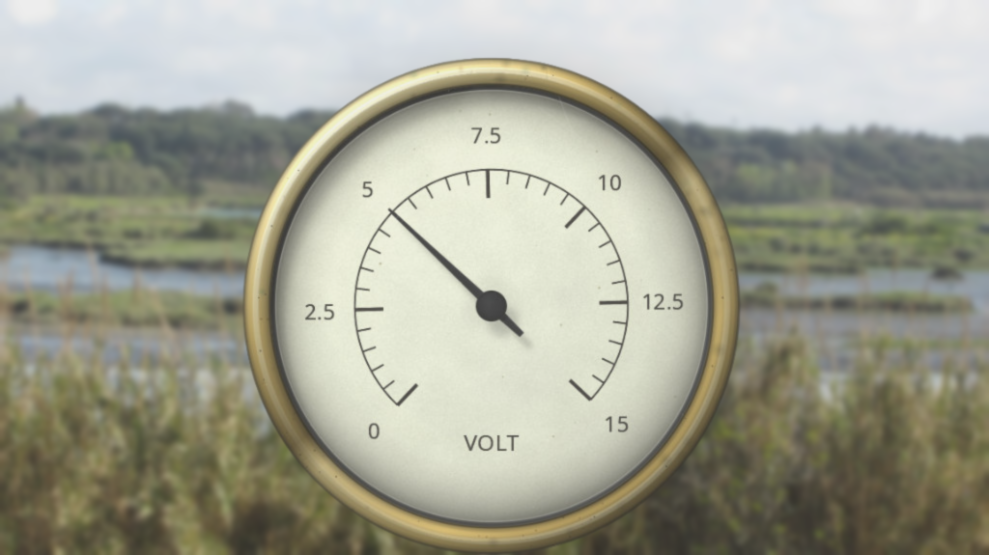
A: 5 V
